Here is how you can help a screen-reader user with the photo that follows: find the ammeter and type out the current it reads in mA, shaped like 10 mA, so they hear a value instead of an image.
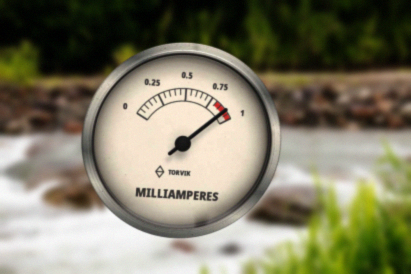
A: 0.9 mA
